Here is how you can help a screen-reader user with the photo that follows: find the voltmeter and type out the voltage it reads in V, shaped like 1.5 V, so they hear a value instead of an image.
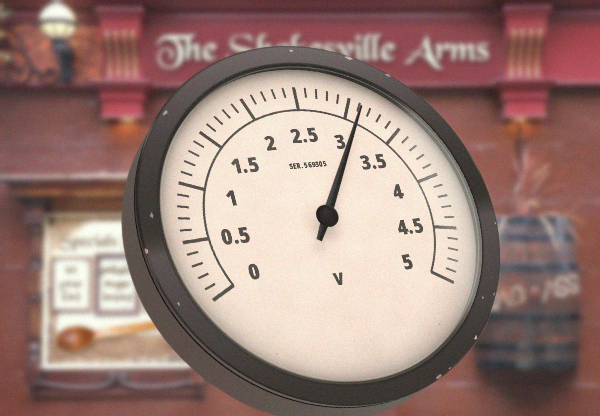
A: 3.1 V
